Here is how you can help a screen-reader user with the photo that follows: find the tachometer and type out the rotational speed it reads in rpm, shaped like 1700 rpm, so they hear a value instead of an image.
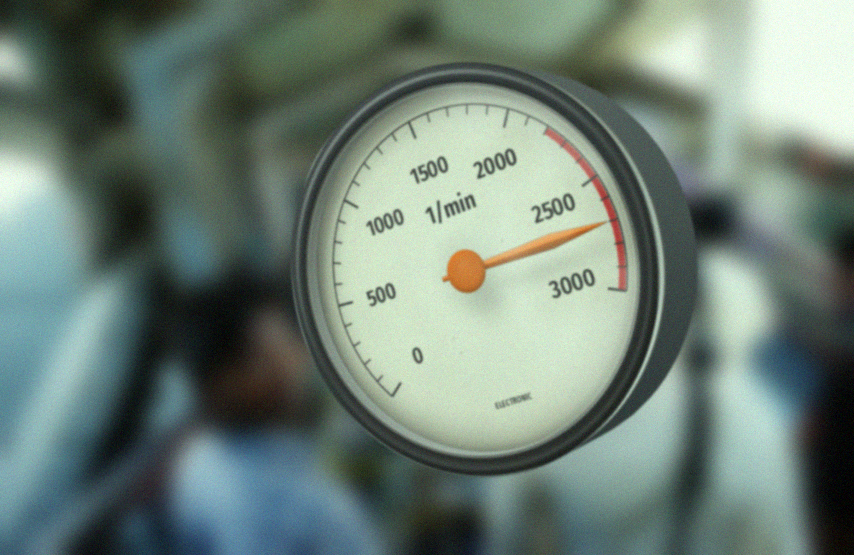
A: 2700 rpm
